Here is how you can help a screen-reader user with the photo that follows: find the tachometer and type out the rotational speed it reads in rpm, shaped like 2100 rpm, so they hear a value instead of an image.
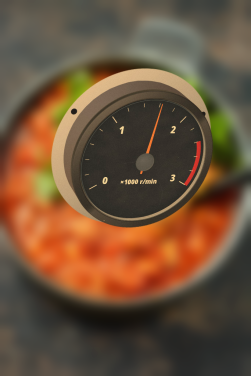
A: 1600 rpm
